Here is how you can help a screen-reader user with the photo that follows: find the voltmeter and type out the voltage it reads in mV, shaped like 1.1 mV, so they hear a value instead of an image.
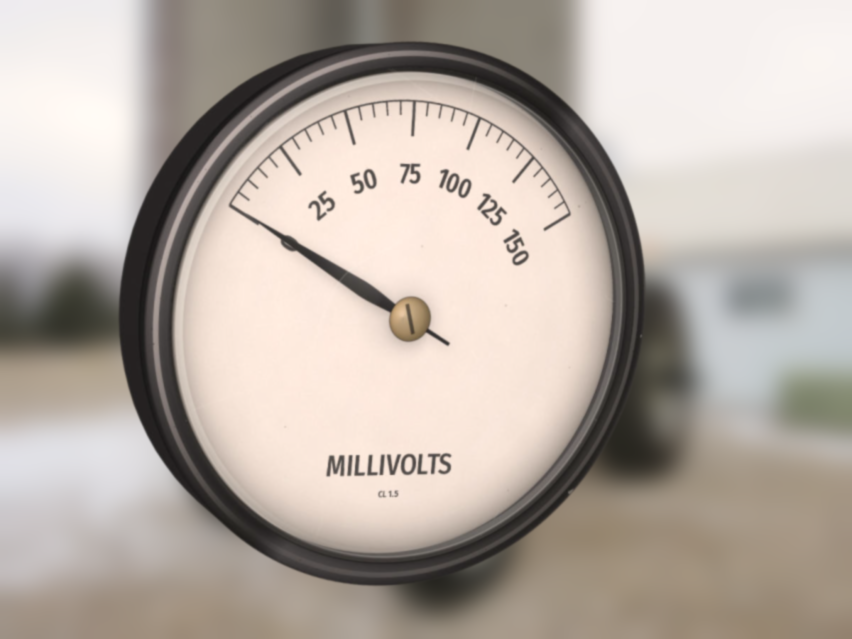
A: 0 mV
